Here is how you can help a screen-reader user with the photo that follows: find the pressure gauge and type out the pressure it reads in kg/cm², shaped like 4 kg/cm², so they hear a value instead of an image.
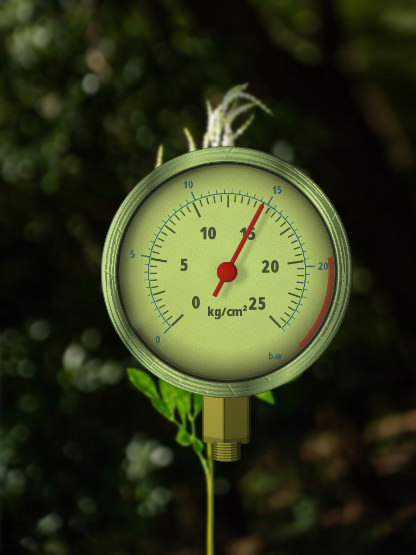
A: 15 kg/cm²
